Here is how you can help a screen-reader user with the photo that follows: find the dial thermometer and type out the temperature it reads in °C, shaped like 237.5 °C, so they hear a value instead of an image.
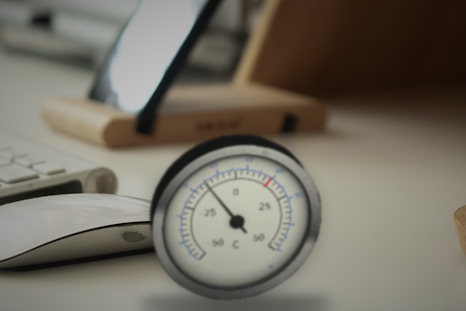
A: -12.5 °C
